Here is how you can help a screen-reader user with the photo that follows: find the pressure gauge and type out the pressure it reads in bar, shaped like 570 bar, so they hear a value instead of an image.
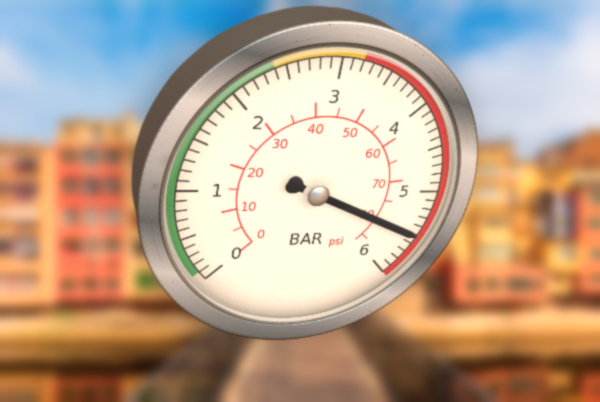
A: 5.5 bar
